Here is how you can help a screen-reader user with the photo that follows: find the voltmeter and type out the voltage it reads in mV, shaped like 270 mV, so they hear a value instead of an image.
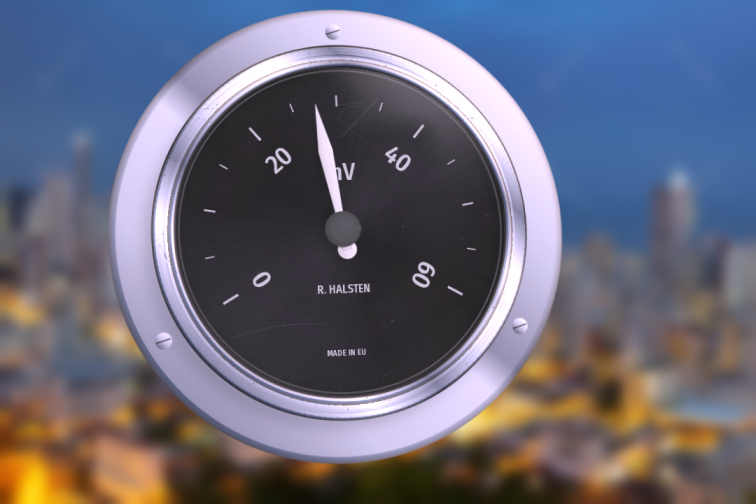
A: 27.5 mV
